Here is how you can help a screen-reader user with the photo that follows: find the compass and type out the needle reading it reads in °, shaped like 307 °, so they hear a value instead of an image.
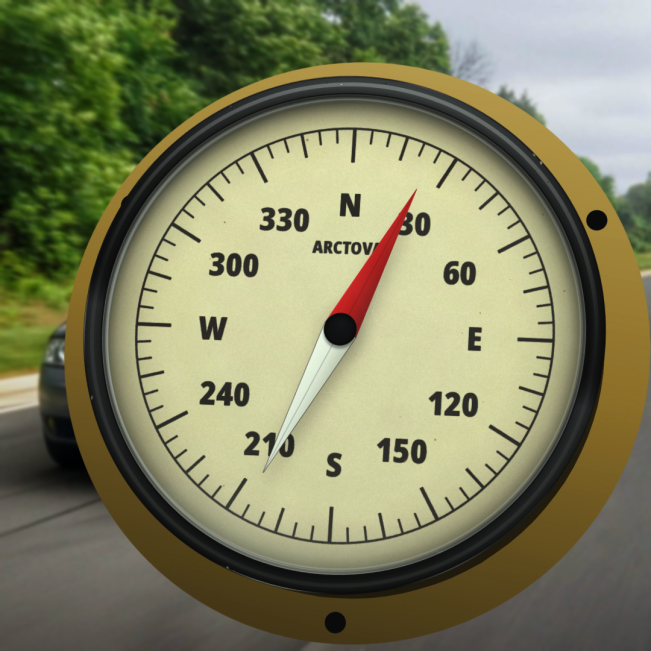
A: 25 °
